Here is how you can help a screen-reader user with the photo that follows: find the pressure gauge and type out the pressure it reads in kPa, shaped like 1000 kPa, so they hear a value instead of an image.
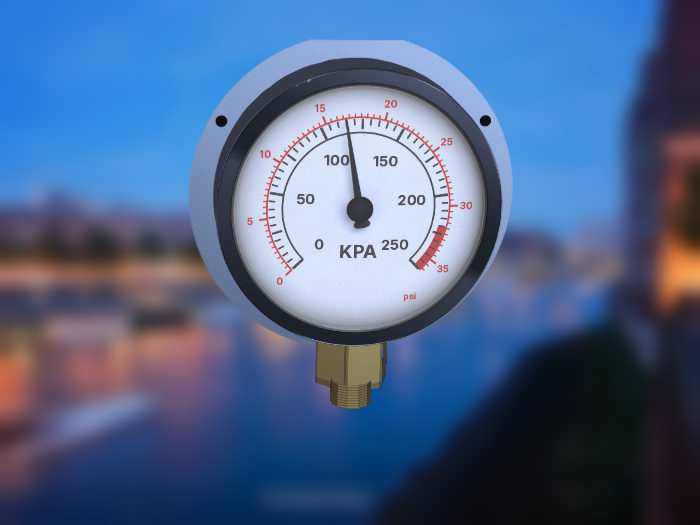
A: 115 kPa
